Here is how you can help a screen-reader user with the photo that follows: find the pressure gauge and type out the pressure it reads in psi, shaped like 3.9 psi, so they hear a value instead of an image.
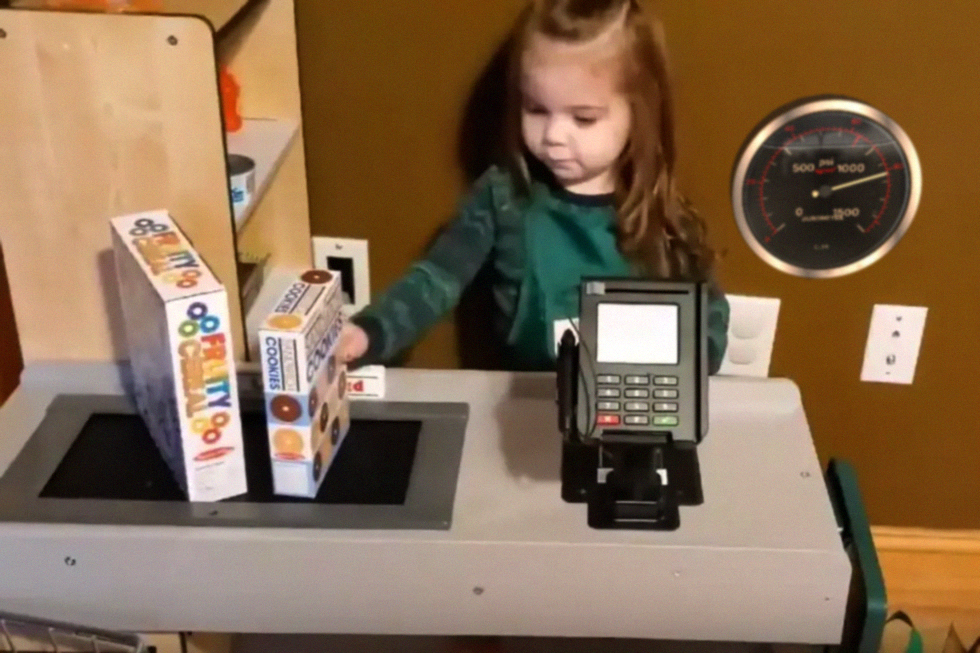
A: 1150 psi
